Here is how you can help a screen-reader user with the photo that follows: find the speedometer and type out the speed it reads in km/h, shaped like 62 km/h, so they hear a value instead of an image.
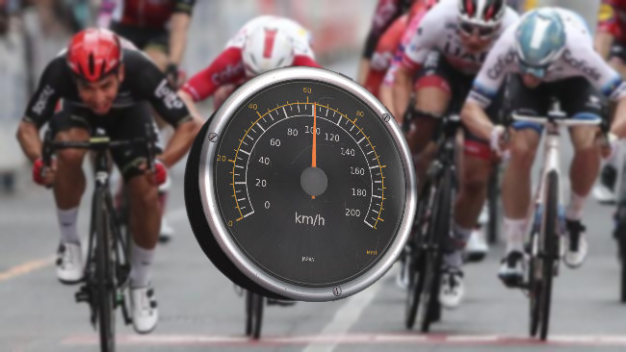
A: 100 km/h
